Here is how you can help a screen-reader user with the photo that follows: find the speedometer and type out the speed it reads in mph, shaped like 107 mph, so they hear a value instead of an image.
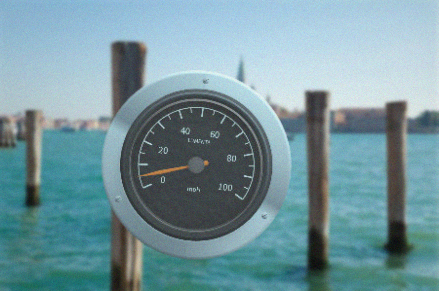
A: 5 mph
